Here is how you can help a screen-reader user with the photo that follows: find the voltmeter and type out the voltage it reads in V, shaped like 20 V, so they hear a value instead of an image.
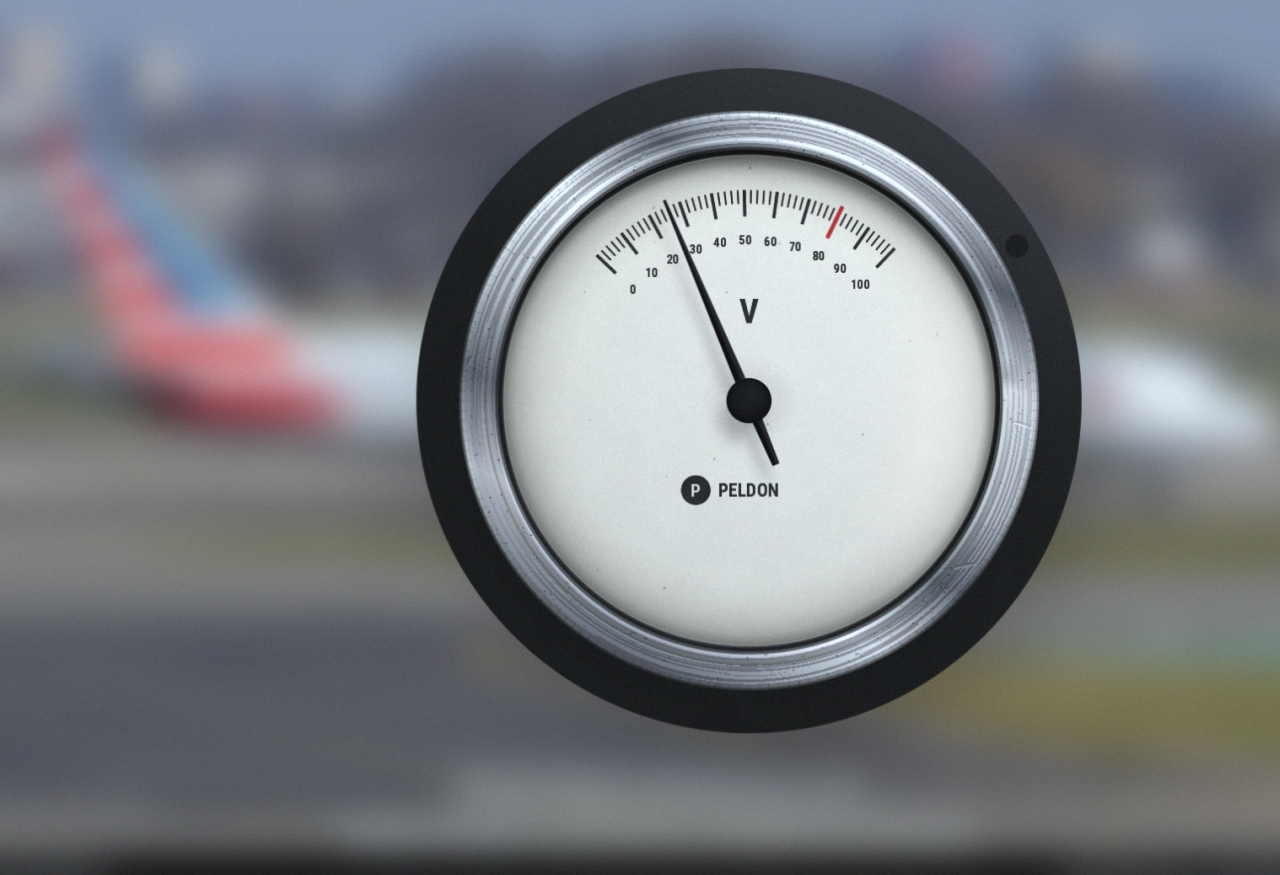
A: 26 V
